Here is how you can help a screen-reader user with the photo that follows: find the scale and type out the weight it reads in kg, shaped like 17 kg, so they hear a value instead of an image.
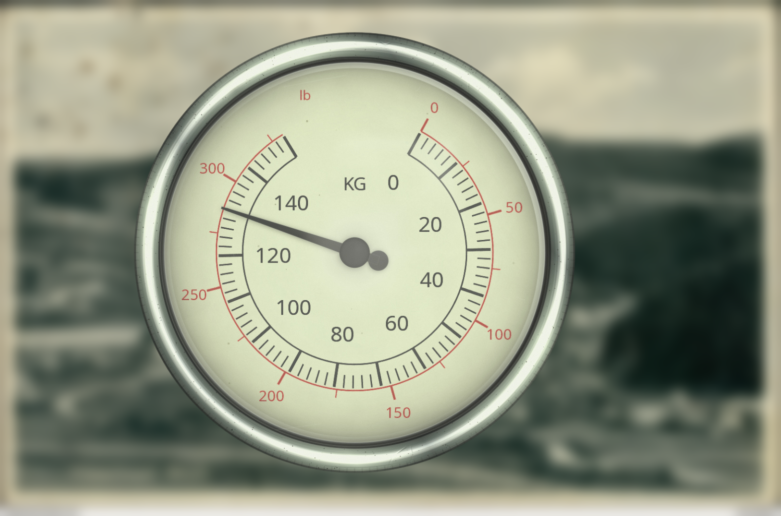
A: 130 kg
